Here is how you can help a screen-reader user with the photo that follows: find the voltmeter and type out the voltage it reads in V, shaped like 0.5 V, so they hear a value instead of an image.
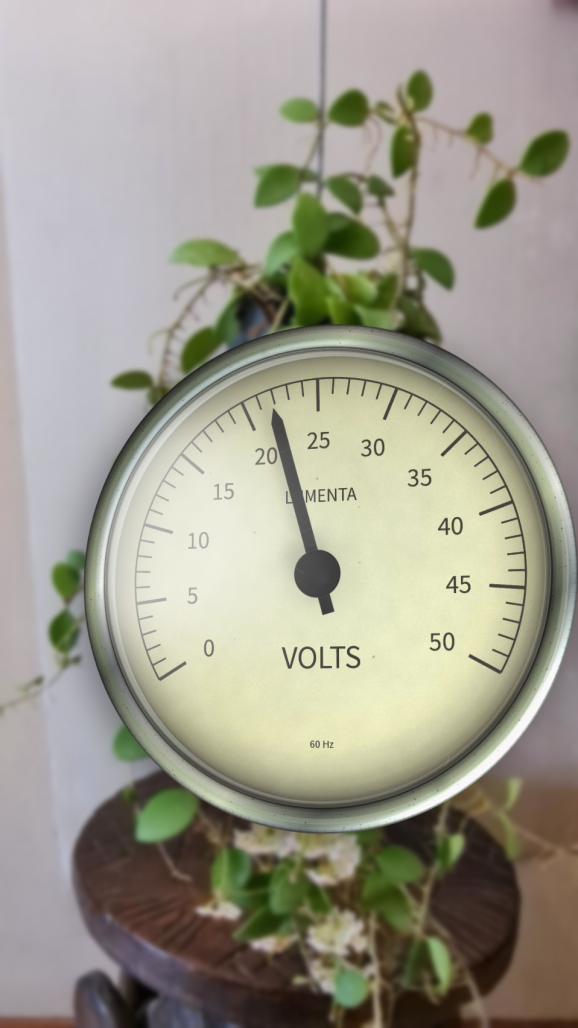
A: 22 V
